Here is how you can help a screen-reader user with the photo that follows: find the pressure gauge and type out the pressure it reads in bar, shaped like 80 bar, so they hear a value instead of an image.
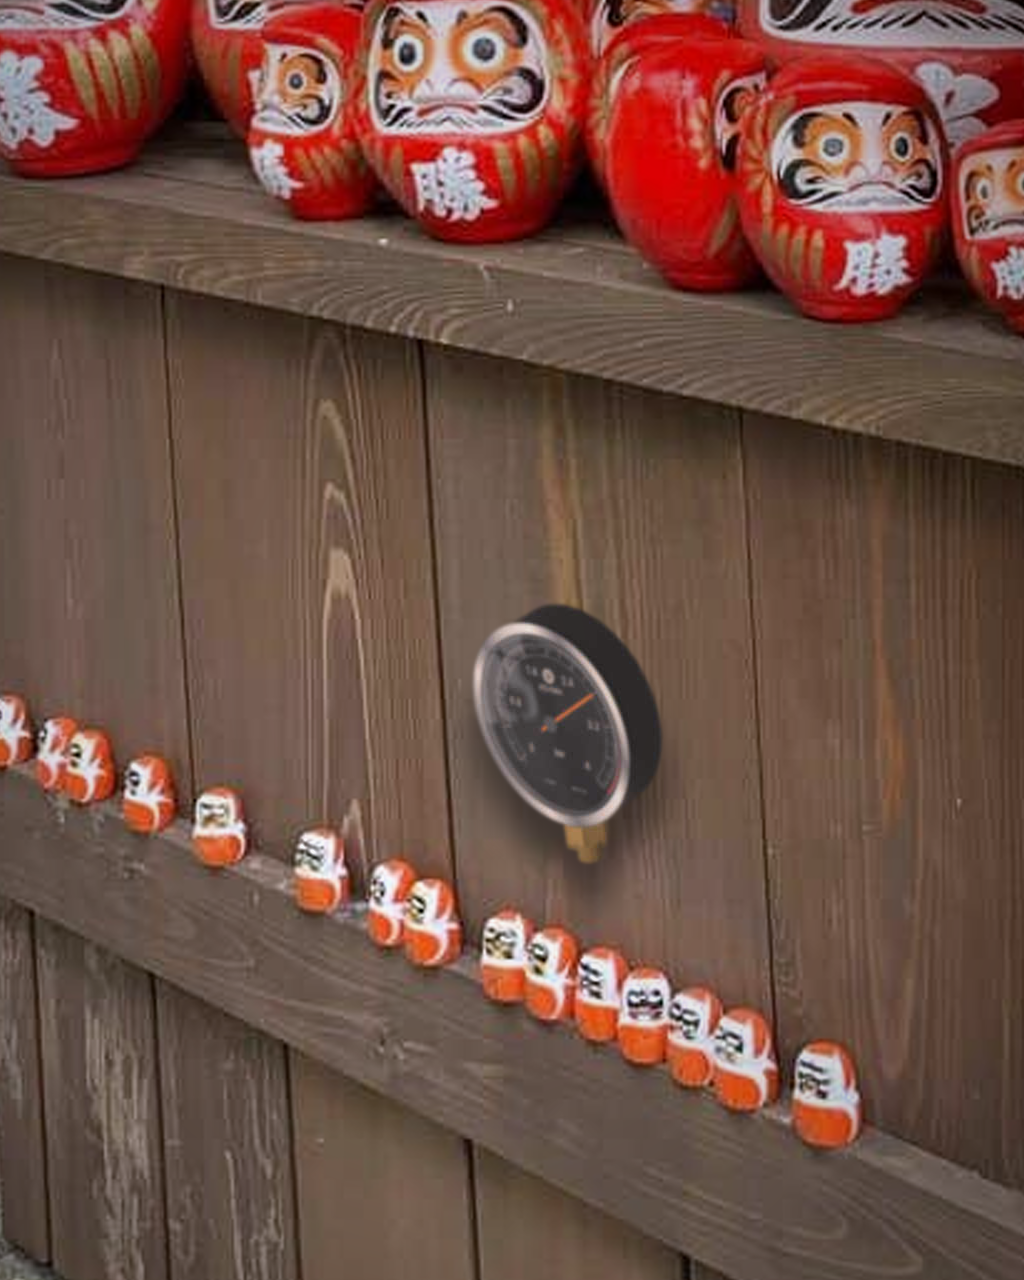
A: 2.8 bar
